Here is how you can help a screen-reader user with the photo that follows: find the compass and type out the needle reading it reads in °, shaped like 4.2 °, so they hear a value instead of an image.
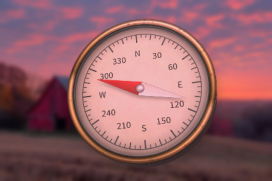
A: 290 °
